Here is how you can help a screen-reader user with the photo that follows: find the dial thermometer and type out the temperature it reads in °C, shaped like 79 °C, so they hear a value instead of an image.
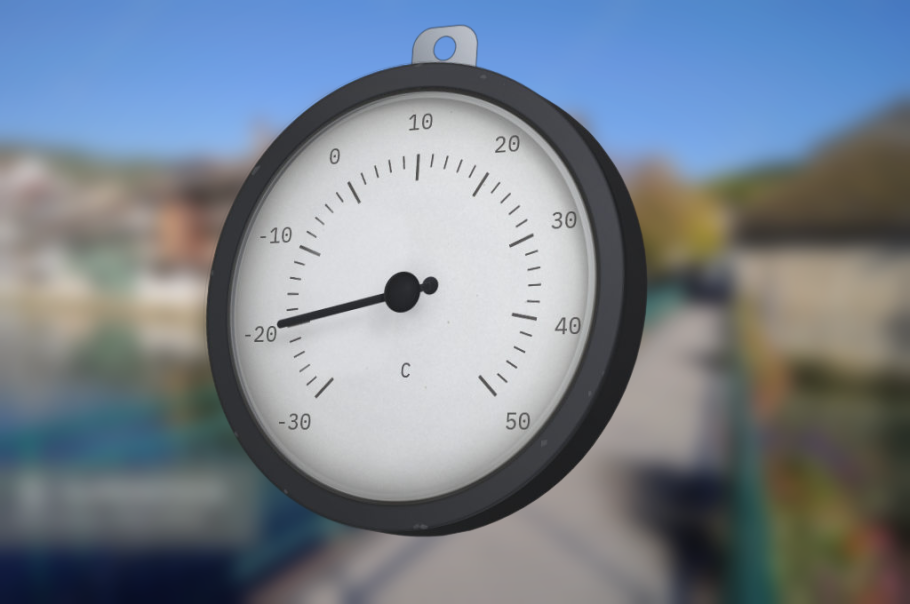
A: -20 °C
